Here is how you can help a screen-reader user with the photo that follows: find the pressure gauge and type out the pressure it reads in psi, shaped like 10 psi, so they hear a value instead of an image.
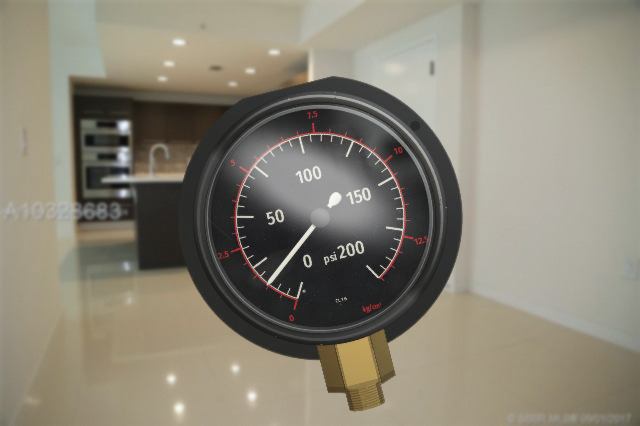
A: 15 psi
